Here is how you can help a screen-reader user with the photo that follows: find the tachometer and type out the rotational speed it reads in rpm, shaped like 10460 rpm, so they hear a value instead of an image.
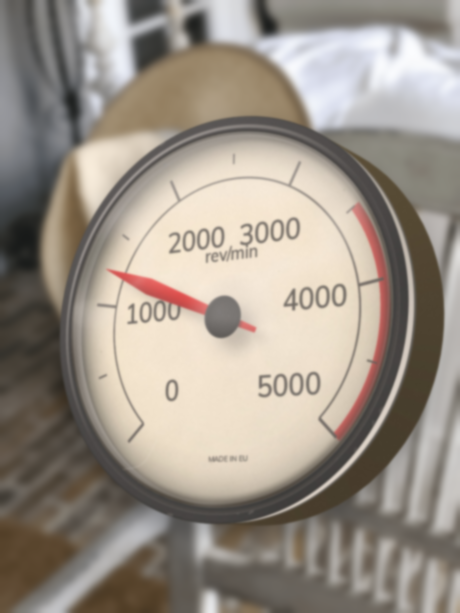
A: 1250 rpm
